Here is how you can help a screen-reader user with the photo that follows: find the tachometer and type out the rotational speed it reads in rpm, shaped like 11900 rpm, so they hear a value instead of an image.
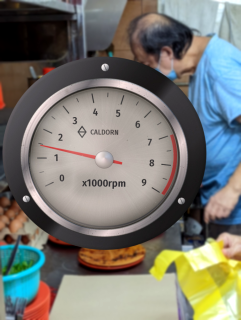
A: 1500 rpm
